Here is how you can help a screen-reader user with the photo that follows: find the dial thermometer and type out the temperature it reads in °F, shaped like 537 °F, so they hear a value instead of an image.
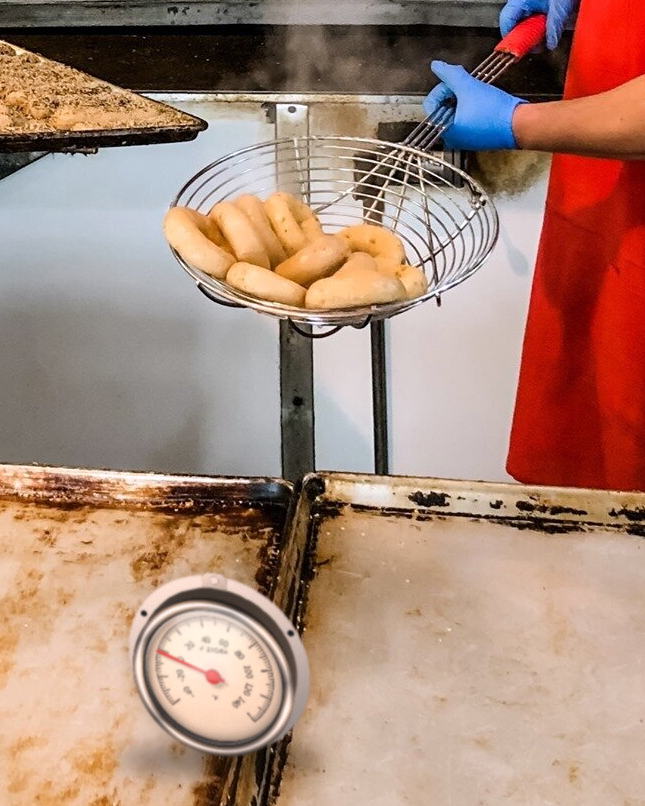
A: 0 °F
